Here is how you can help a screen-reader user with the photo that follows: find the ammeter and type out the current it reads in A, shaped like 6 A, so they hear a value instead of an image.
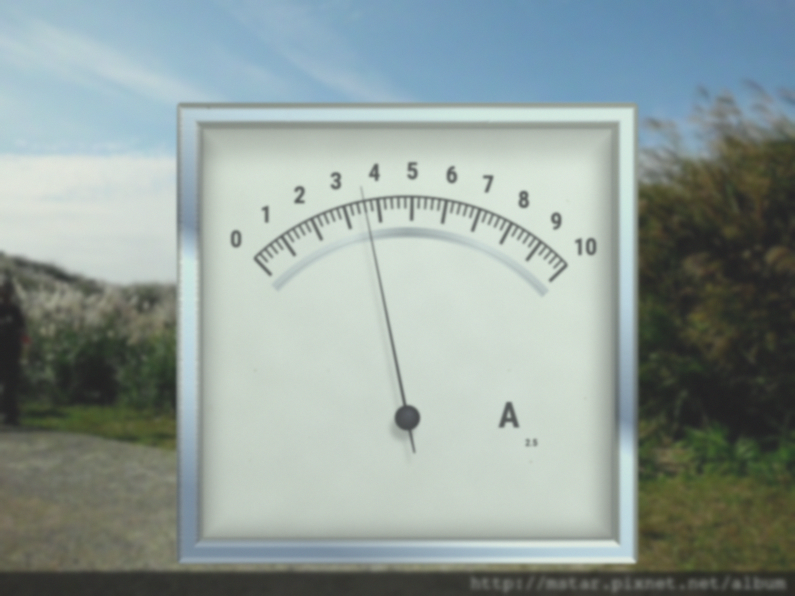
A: 3.6 A
